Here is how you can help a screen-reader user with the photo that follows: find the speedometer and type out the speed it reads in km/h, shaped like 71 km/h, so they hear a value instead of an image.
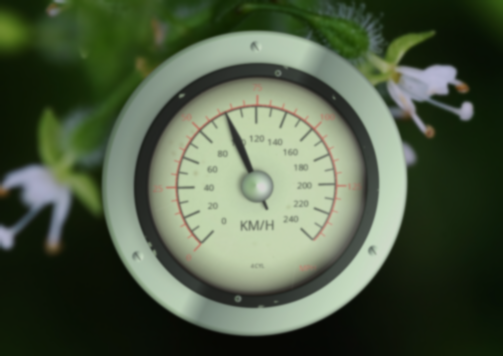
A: 100 km/h
